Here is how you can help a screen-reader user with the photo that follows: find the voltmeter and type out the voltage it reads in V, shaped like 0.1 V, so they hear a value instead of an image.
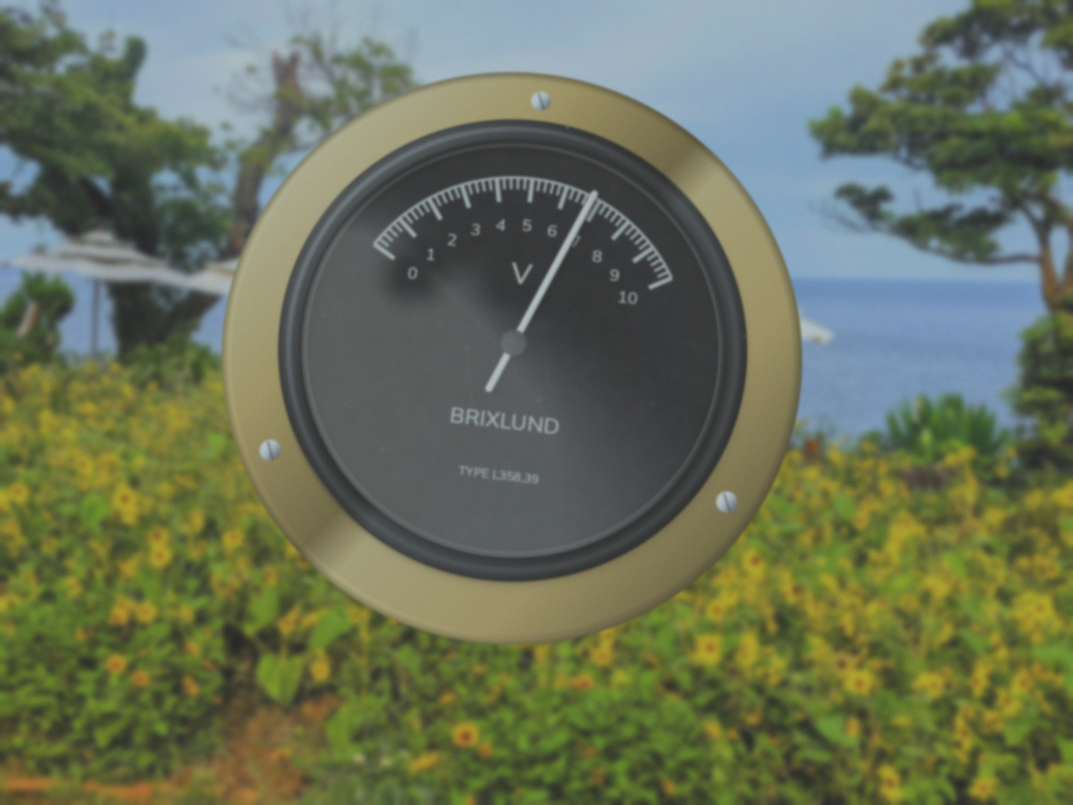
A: 6.8 V
